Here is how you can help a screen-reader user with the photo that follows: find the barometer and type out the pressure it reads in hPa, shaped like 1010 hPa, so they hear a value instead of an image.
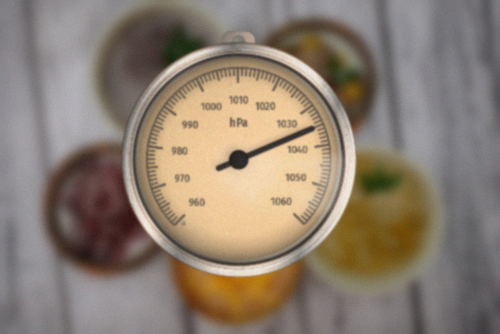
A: 1035 hPa
